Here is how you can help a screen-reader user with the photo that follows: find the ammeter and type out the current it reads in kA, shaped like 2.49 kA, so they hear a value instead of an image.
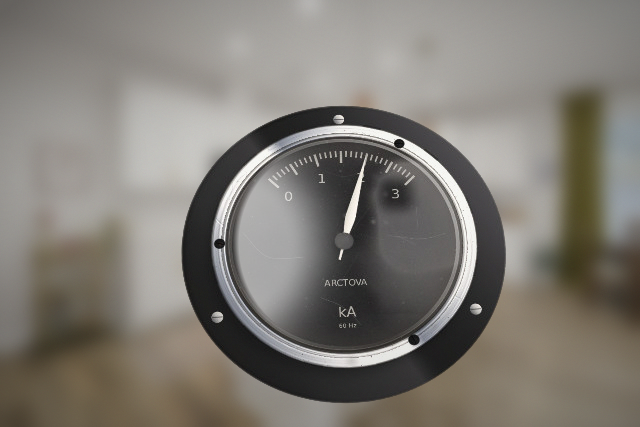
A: 2 kA
